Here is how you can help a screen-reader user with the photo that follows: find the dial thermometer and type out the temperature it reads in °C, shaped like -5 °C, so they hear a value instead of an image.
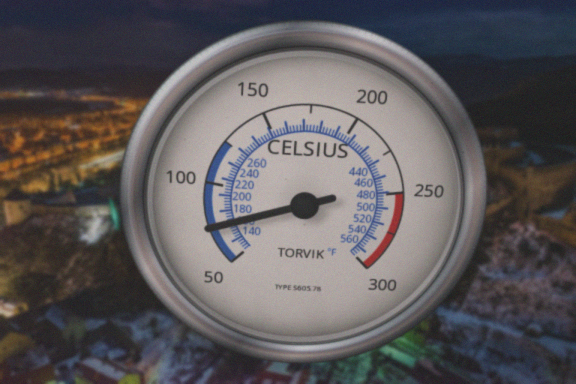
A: 75 °C
